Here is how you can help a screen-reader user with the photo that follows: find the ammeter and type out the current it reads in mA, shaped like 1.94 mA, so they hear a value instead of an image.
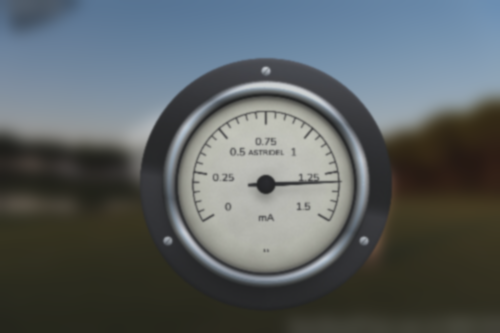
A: 1.3 mA
